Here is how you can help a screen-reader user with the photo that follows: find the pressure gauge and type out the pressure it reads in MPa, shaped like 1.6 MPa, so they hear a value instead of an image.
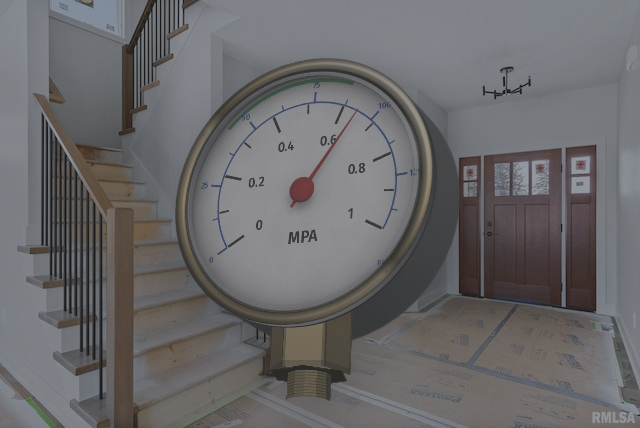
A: 0.65 MPa
